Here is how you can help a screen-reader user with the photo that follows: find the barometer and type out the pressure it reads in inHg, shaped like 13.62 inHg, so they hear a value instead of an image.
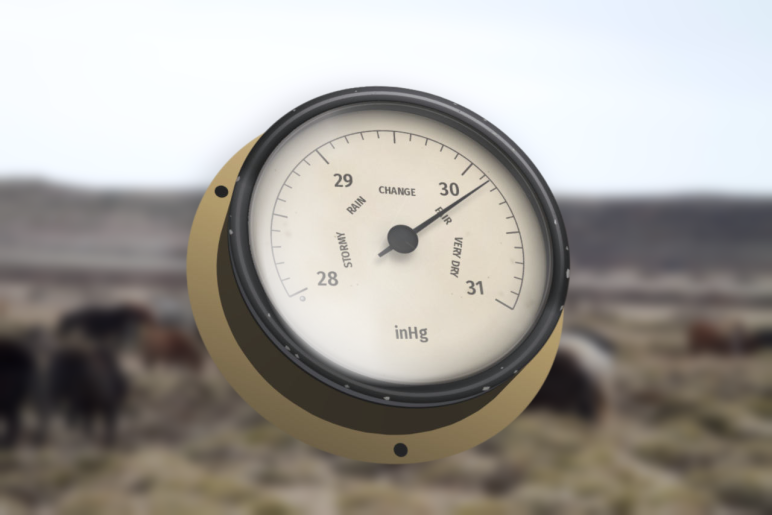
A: 30.15 inHg
